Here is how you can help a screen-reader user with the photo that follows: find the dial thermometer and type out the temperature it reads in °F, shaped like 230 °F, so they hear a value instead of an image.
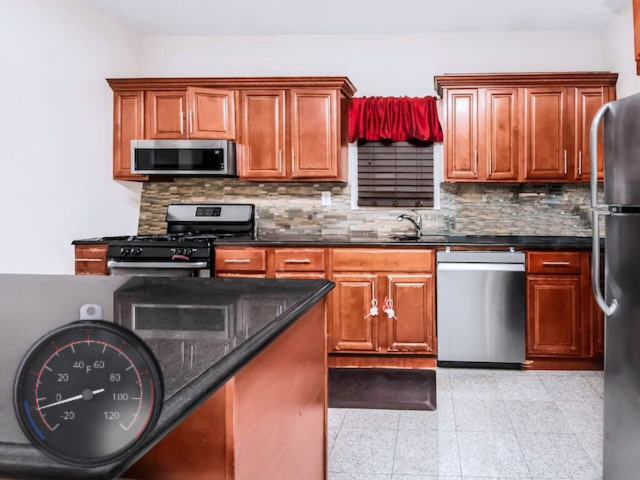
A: -5 °F
